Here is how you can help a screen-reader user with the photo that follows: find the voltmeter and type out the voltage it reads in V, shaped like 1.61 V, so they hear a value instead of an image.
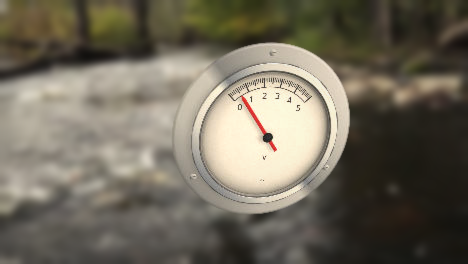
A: 0.5 V
